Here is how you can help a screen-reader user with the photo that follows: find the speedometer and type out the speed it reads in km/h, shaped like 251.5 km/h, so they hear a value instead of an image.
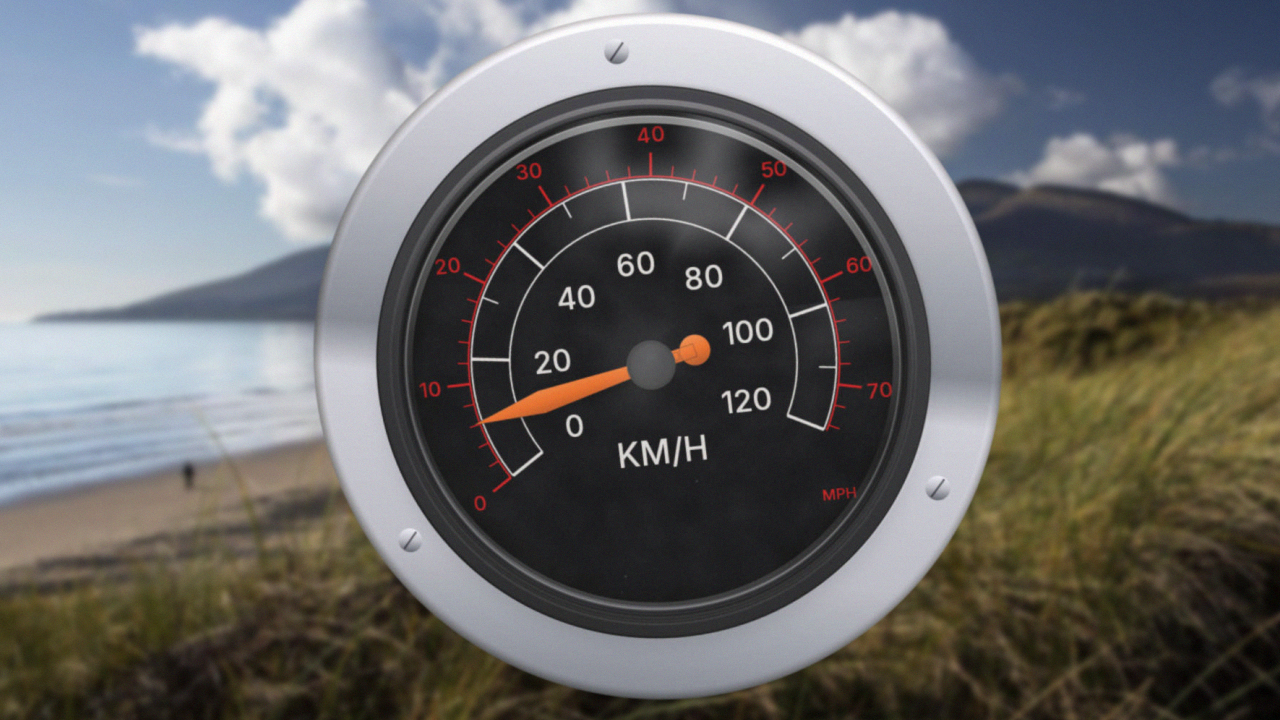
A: 10 km/h
